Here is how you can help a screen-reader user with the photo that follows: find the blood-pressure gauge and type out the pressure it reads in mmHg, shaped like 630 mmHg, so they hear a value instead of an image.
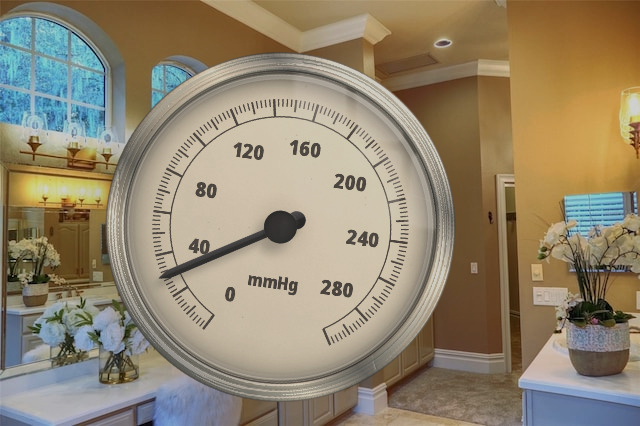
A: 30 mmHg
